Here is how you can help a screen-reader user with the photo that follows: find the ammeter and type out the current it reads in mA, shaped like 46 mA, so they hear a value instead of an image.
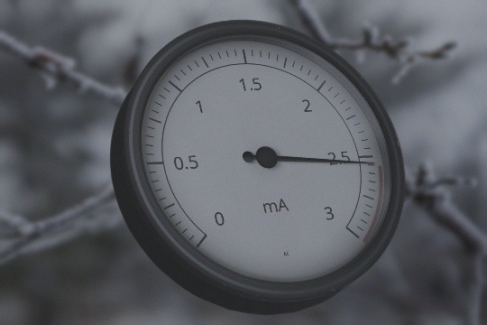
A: 2.55 mA
